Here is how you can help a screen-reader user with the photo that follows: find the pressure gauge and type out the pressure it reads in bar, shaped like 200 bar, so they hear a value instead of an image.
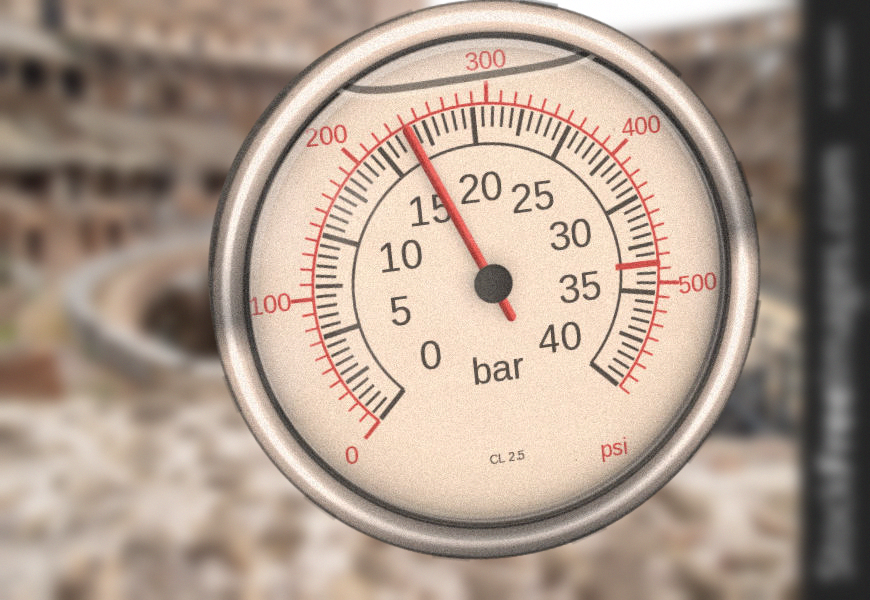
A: 16.5 bar
